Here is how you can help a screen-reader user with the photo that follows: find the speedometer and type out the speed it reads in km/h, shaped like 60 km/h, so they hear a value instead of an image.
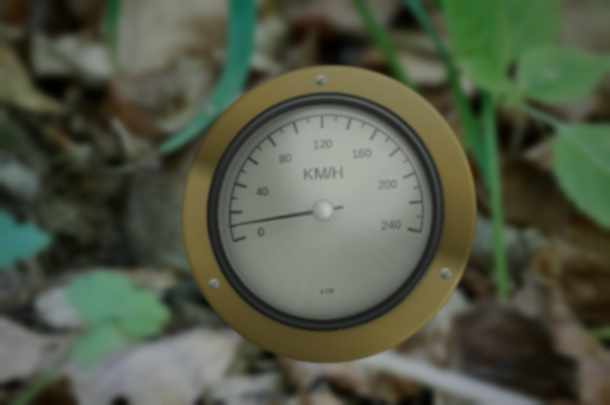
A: 10 km/h
